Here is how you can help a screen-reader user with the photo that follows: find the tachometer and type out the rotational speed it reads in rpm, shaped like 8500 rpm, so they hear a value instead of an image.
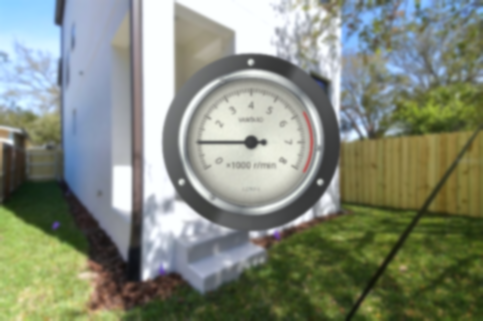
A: 1000 rpm
